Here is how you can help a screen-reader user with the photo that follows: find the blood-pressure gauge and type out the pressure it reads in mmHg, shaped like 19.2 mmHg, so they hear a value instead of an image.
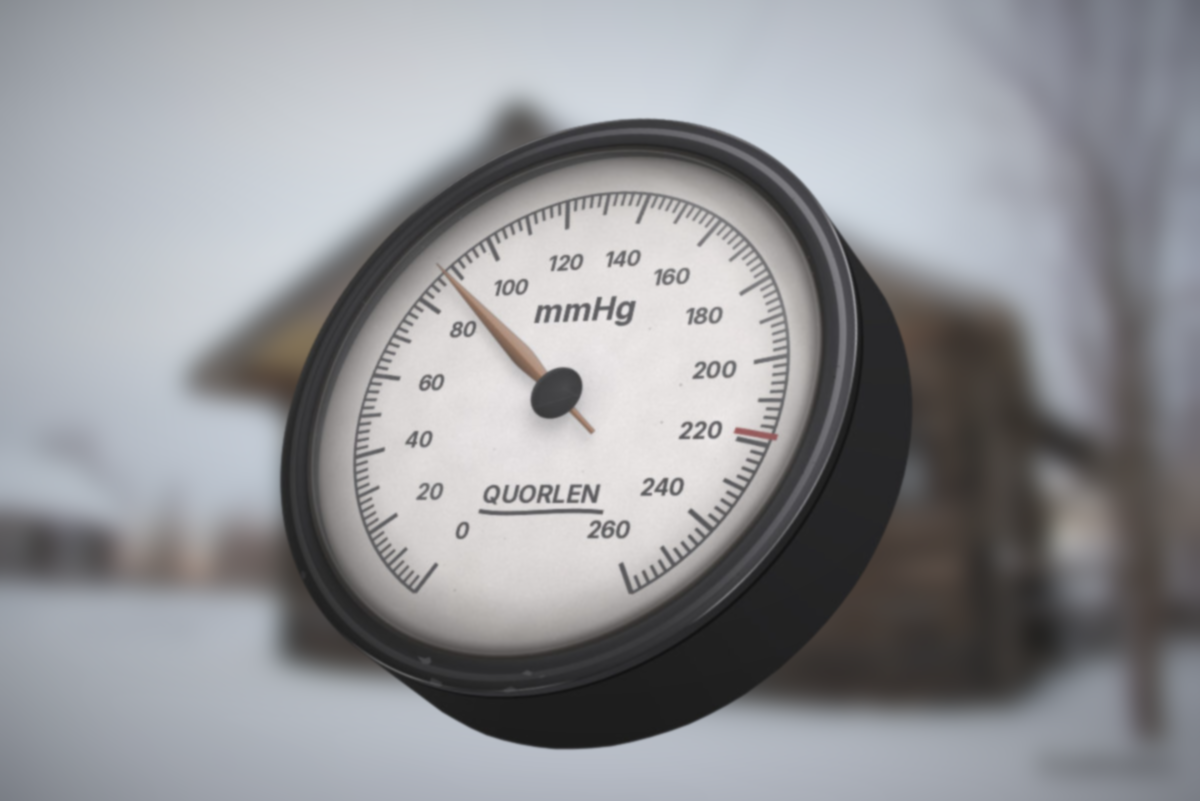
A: 88 mmHg
